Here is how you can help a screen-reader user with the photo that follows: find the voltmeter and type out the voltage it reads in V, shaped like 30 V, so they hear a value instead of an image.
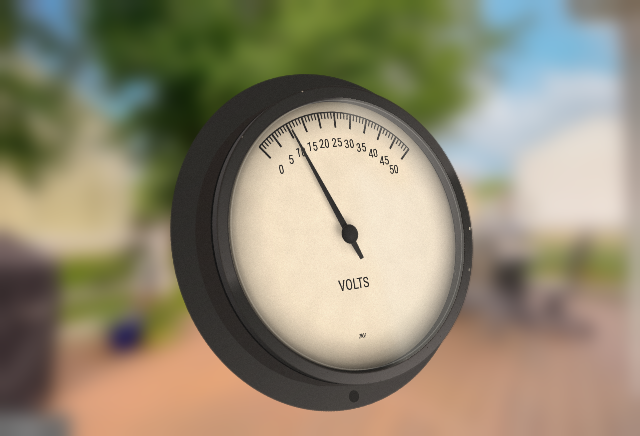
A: 10 V
